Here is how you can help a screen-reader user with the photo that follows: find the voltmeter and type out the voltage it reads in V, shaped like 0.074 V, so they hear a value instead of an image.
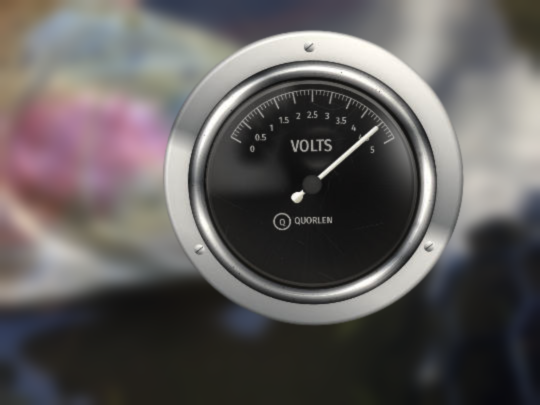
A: 4.5 V
